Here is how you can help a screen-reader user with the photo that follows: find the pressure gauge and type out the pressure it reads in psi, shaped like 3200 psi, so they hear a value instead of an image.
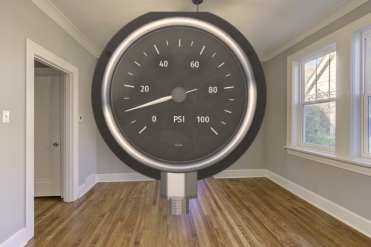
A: 10 psi
